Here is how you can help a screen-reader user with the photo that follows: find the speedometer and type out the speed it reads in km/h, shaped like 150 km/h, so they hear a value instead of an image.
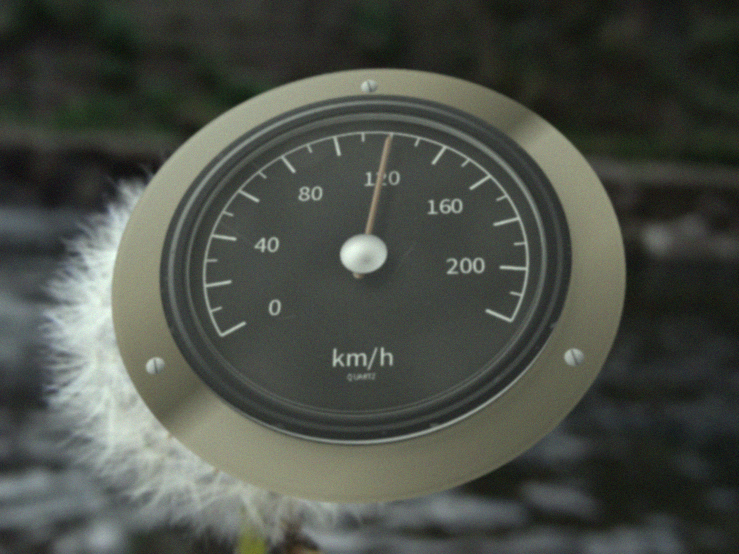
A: 120 km/h
